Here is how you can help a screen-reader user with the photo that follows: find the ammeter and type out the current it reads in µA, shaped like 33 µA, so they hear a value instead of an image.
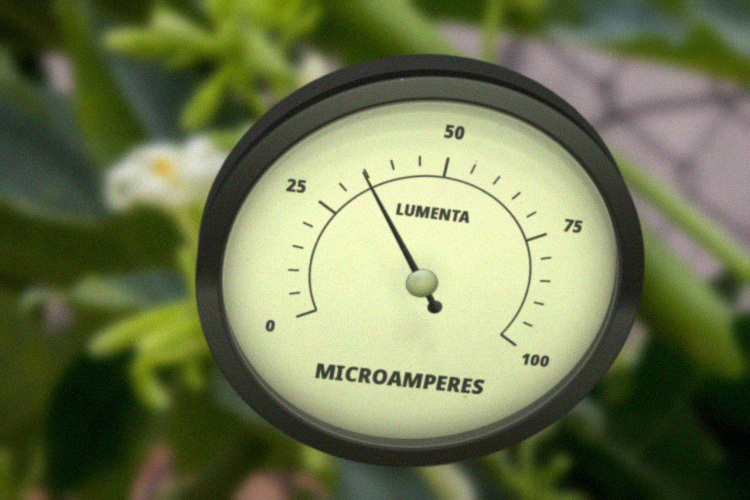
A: 35 µA
